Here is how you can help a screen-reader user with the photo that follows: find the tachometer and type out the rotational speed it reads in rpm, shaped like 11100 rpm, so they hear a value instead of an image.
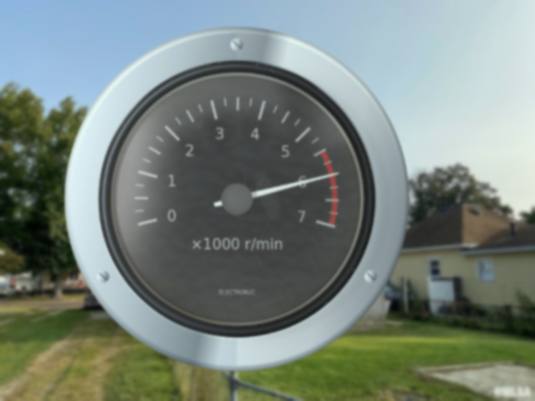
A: 6000 rpm
